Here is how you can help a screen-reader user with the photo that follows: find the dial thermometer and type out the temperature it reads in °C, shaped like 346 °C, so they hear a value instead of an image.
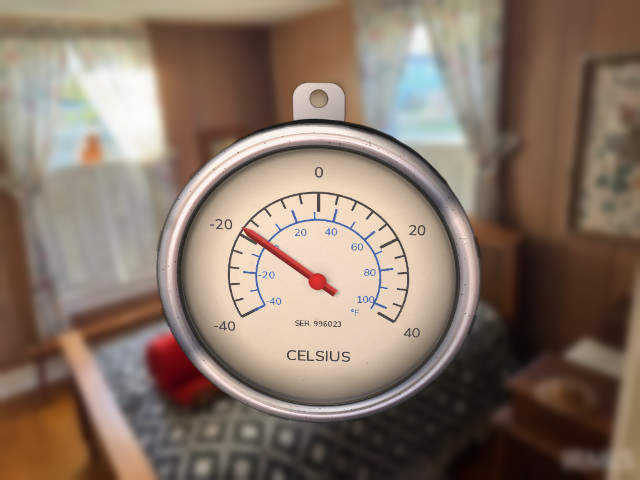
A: -18 °C
